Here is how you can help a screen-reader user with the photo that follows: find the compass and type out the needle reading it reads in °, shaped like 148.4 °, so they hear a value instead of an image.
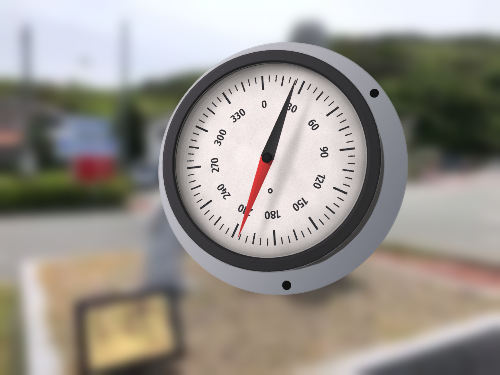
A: 205 °
